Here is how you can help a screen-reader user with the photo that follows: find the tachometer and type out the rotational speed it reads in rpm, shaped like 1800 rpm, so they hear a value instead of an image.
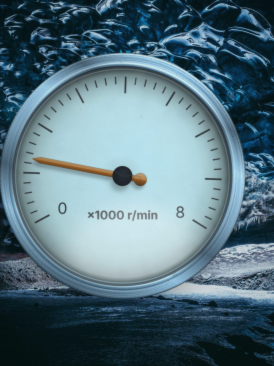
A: 1300 rpm
